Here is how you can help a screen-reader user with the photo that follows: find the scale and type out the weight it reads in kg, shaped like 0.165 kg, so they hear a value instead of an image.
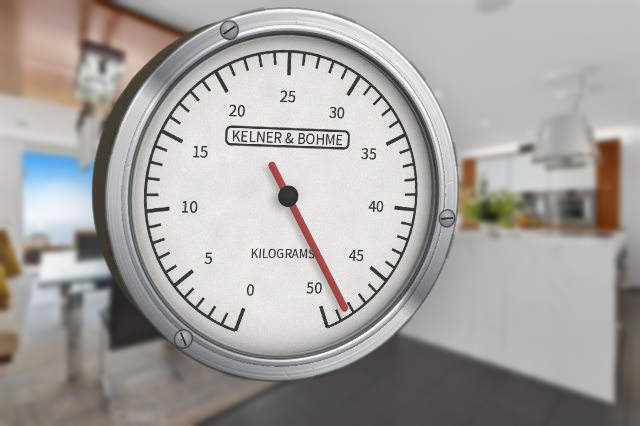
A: 48.5 kg
